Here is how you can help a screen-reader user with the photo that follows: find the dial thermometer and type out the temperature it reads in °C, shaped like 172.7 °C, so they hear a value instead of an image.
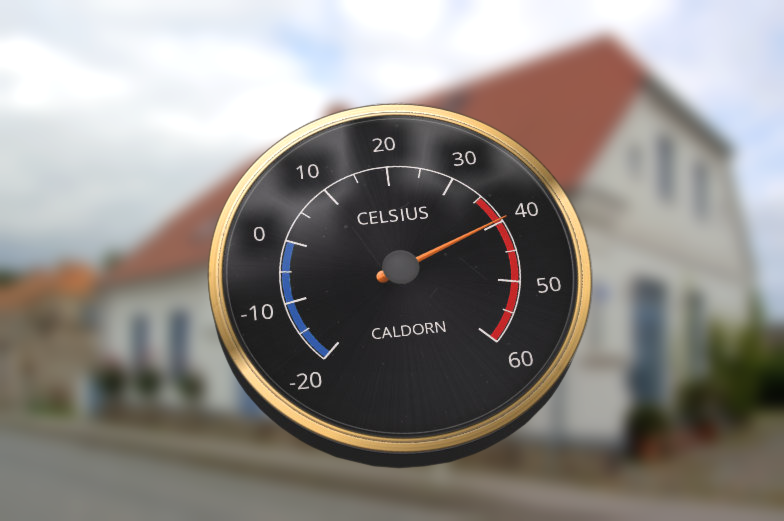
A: 40 °C
